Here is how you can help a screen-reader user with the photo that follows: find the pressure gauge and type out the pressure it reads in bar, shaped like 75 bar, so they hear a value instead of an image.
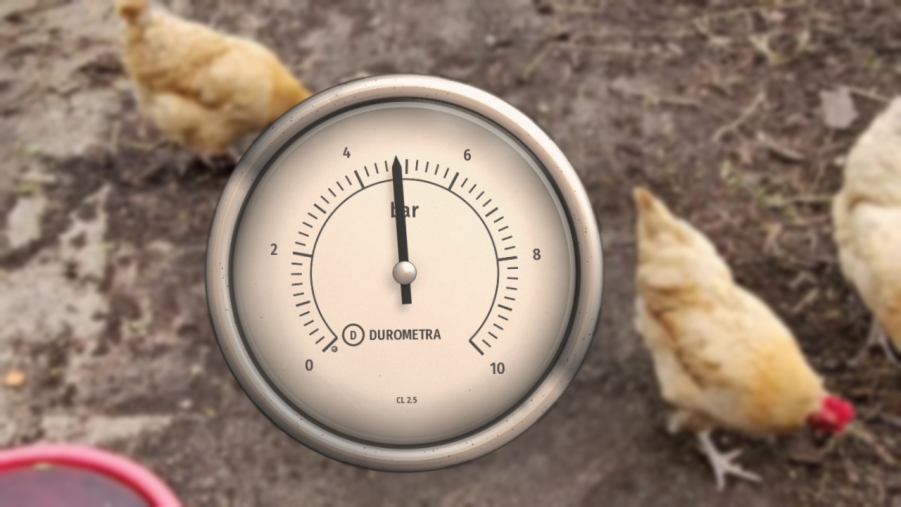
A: 4.8 bar
